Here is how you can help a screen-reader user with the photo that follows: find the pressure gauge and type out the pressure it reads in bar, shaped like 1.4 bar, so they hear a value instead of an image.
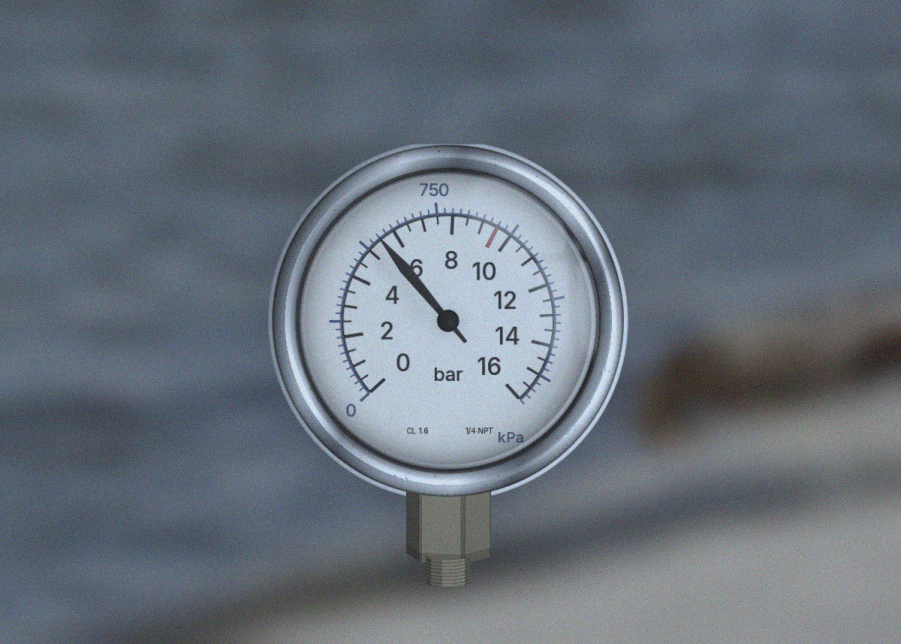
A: 5.5 bar
